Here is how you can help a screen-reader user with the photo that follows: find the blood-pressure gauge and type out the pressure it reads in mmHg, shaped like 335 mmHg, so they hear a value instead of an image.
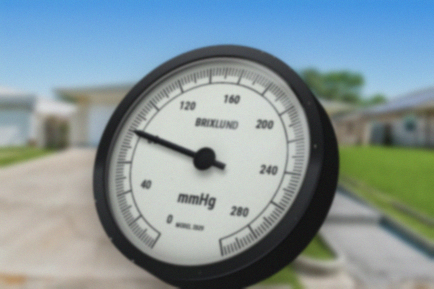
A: 80 mmHg
